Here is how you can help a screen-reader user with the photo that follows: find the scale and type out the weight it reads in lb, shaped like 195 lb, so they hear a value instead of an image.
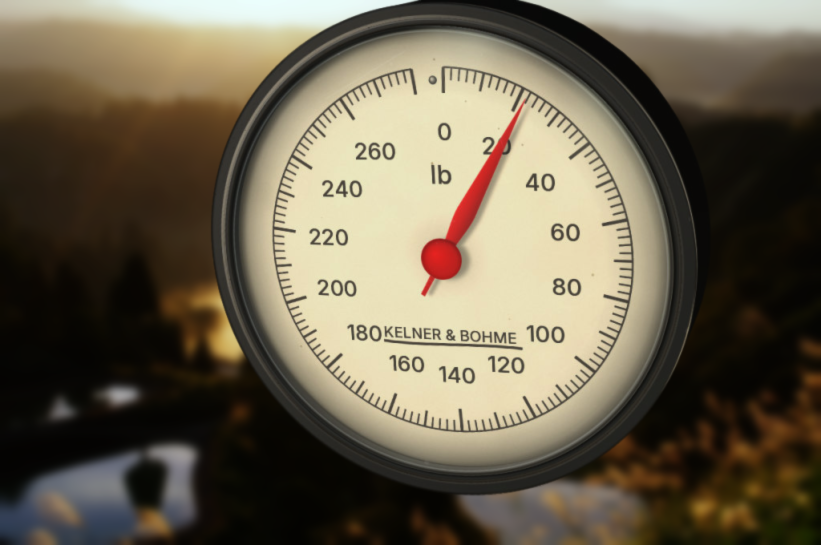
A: 22 lb
